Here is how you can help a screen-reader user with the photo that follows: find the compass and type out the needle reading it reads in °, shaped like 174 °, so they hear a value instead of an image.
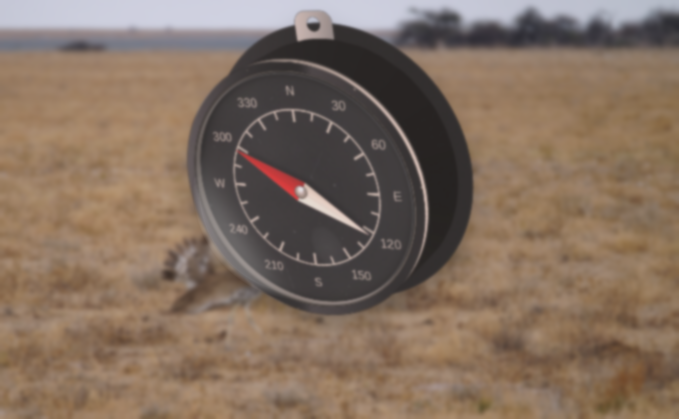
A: 300 °
